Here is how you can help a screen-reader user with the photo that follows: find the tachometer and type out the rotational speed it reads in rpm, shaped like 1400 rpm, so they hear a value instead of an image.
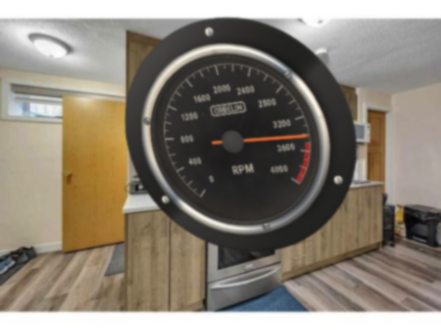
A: 3400 rpm
